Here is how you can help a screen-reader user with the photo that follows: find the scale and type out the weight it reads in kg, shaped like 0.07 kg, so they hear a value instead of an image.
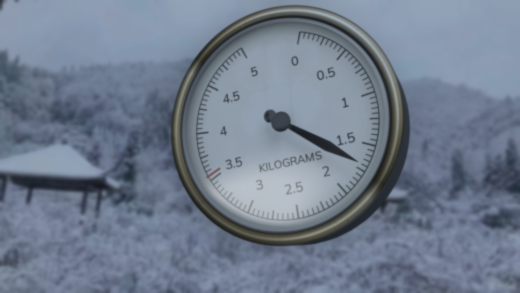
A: 1.7 kg
